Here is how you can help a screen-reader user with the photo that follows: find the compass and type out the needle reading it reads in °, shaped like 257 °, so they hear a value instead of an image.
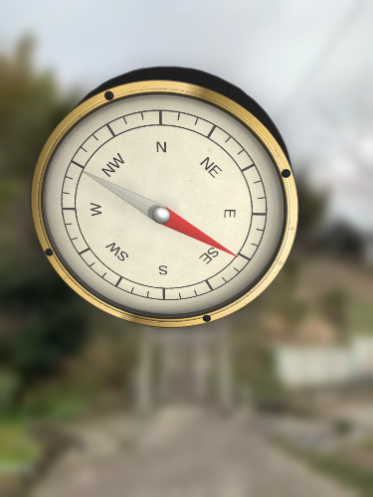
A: 120 °
